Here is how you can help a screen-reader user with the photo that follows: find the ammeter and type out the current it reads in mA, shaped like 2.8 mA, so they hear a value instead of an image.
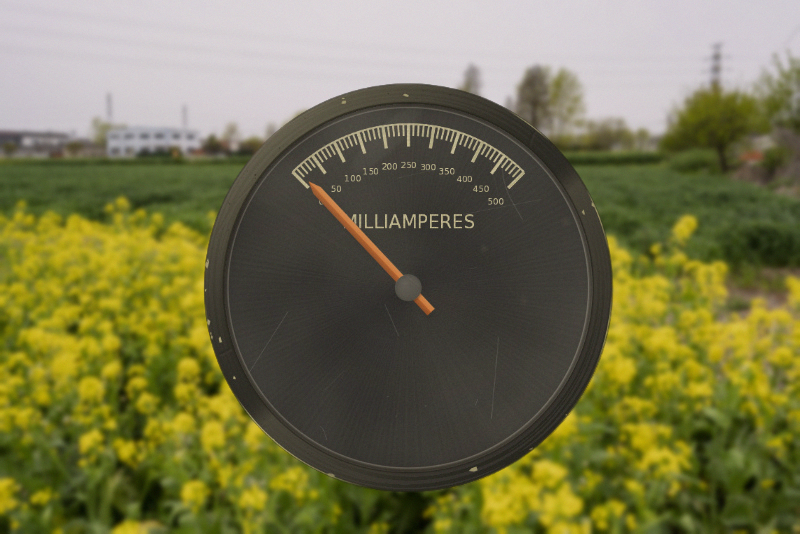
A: 10 mA
